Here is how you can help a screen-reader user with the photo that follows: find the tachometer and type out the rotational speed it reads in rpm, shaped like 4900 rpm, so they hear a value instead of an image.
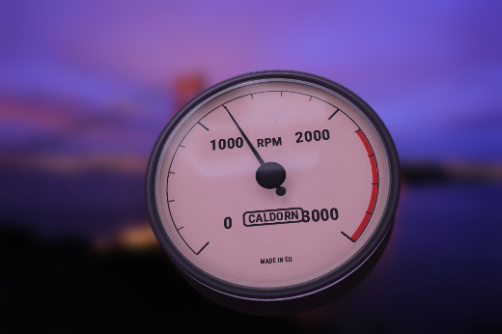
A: 1200 rpm
